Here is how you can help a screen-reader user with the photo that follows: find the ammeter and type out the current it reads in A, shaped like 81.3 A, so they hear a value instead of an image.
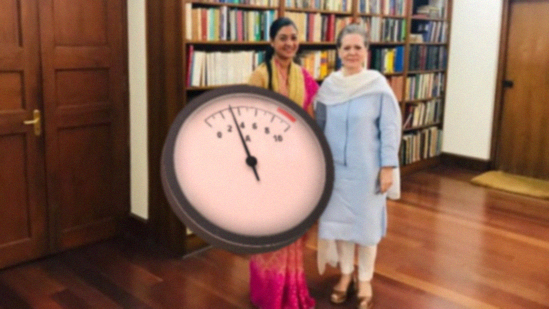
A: 3 A
